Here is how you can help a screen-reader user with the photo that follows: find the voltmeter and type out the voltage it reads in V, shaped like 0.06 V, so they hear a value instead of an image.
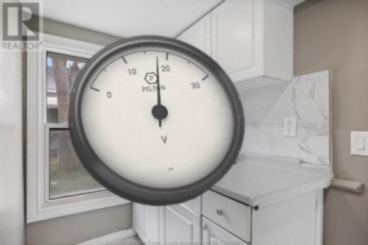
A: 17.5 V
